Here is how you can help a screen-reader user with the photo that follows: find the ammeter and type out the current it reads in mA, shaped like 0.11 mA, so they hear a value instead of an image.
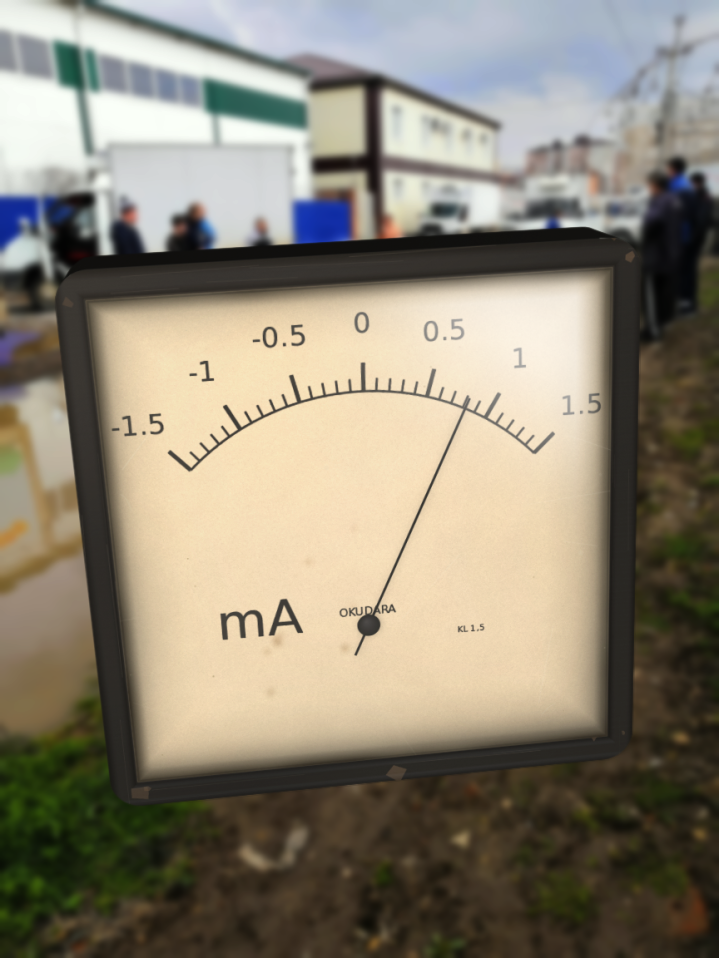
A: 0.8 mA
